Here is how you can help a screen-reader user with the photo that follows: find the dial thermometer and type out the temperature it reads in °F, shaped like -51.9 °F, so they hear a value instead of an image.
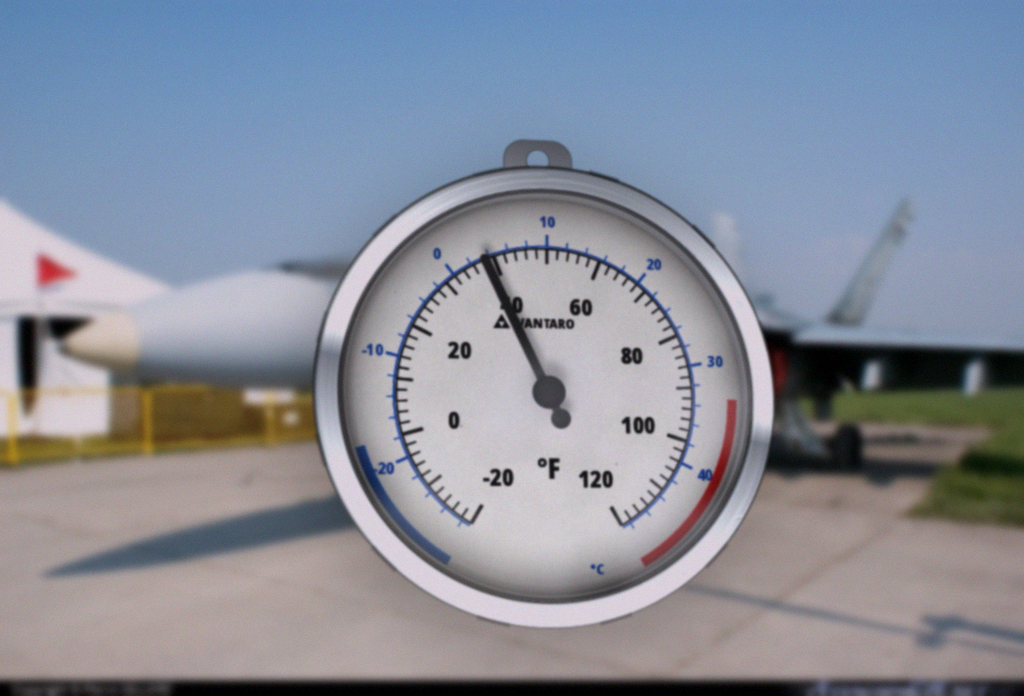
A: 38 °F
